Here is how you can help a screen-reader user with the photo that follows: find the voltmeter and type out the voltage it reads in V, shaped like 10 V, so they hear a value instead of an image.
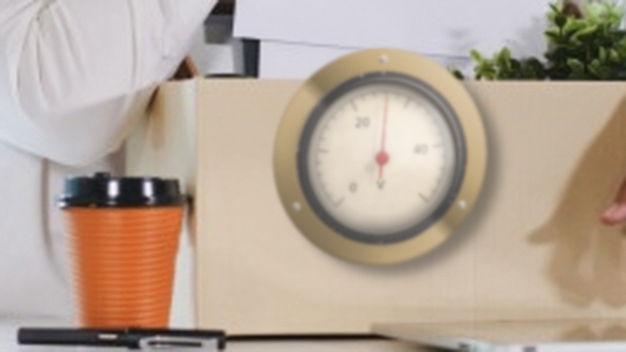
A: 26 V
